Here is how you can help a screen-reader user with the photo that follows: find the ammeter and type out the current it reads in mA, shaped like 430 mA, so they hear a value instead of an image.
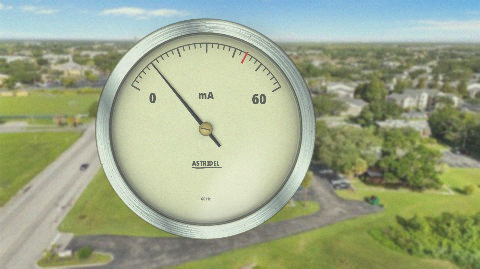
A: 10 mA
